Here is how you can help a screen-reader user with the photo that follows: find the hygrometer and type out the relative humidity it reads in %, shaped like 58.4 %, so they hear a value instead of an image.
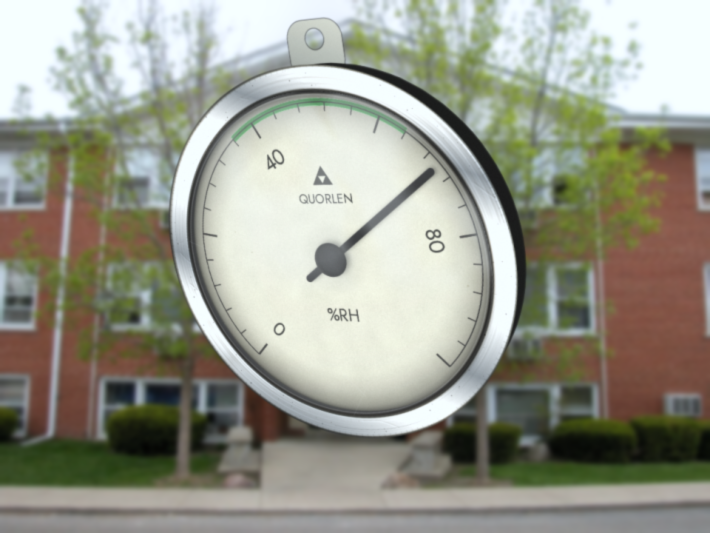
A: 70 %
